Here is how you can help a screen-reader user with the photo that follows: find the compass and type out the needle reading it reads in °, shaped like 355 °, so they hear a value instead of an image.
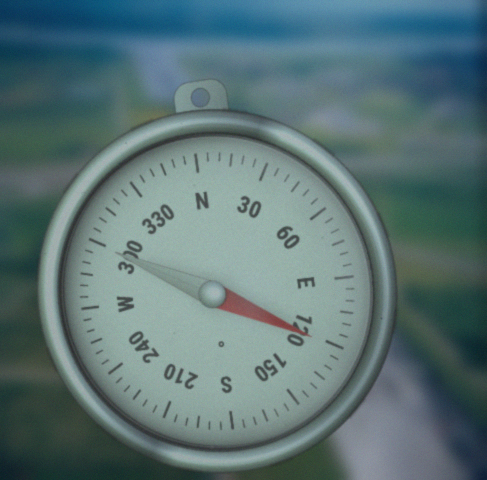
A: 120 °
